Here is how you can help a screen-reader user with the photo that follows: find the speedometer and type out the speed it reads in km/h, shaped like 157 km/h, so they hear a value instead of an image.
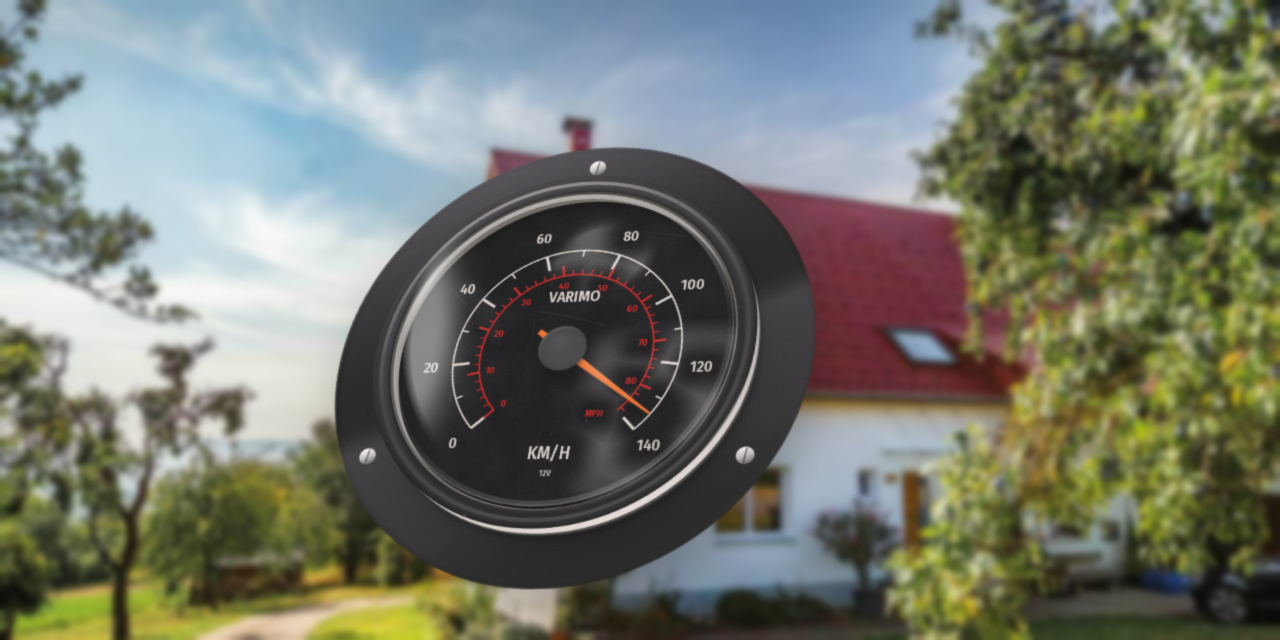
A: 135 km/h
